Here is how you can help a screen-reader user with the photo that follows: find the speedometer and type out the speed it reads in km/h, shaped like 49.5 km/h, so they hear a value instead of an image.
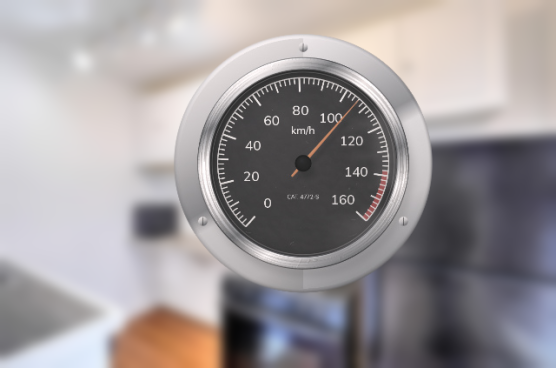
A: 106 km/h
